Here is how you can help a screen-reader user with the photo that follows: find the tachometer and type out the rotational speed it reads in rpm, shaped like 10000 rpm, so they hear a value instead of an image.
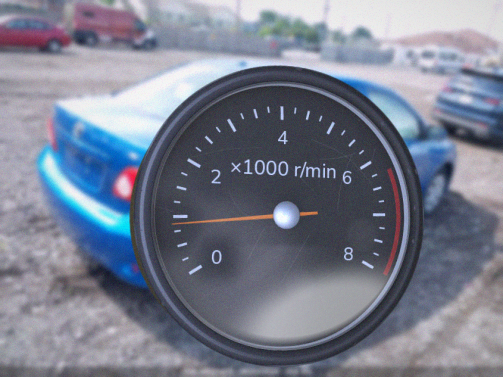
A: 875 rpm
